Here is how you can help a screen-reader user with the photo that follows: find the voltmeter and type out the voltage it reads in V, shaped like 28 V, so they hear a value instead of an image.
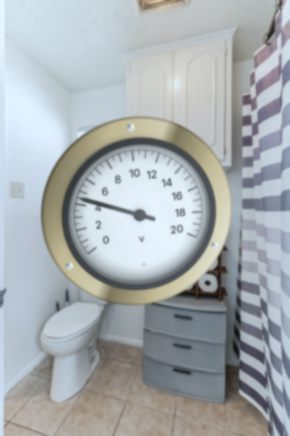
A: 4.5 V
